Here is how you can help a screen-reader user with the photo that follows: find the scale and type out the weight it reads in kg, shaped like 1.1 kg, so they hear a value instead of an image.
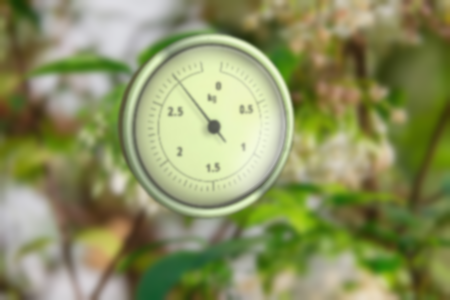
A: 2.75 kg
